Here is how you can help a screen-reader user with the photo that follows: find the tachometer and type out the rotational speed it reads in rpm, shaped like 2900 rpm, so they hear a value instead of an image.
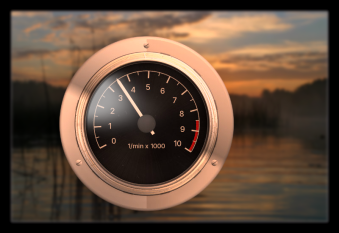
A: 3500 rpm
